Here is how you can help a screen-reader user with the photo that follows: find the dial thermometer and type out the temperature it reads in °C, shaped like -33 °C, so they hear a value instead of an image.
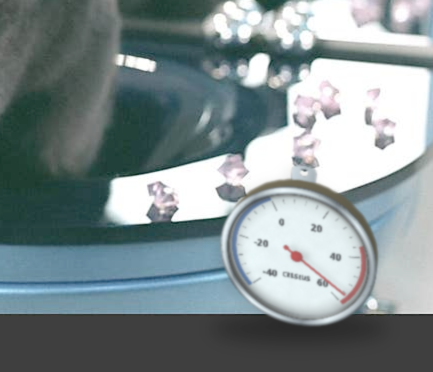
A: 56 °C
